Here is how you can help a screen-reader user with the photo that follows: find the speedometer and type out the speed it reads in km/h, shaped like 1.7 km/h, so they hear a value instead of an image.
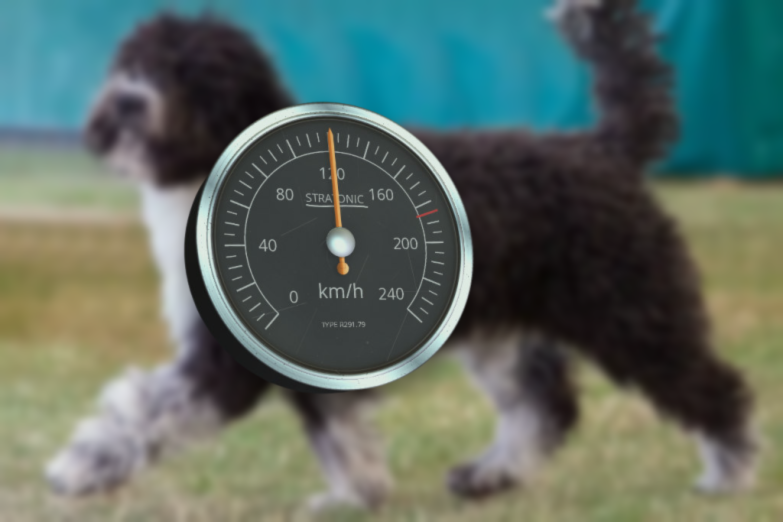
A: 120 km/h
